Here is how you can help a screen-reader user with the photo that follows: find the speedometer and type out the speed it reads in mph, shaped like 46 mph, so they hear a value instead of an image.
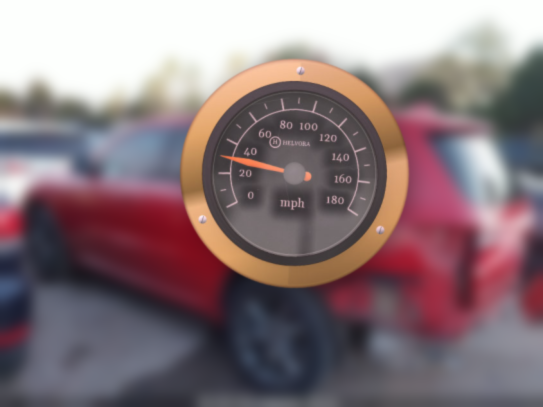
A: 30 mph
